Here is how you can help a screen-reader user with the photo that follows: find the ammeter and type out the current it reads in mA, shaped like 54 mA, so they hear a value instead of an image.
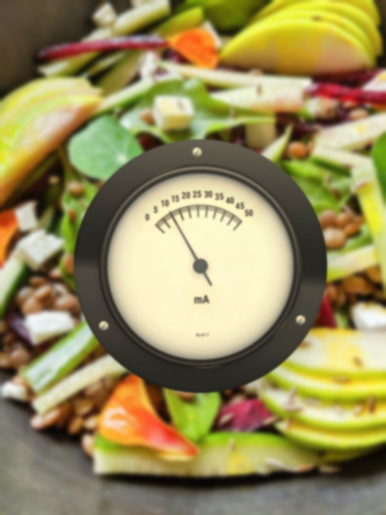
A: 10 mA
